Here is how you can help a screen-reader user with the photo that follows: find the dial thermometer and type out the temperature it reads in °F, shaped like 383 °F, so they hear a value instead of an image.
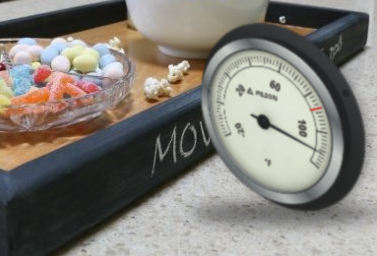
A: 110 °F
